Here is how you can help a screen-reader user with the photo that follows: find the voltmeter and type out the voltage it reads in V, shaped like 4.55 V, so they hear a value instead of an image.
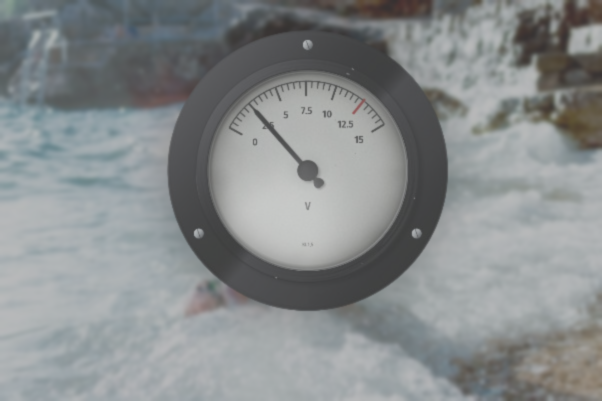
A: 2.5 V
